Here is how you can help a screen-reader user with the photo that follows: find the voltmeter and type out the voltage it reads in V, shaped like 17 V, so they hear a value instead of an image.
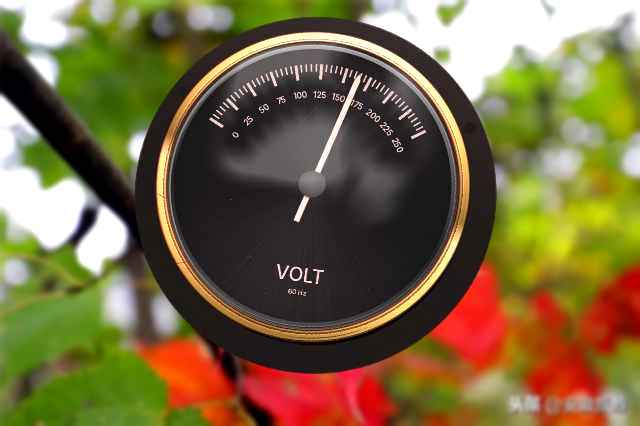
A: 165 V
